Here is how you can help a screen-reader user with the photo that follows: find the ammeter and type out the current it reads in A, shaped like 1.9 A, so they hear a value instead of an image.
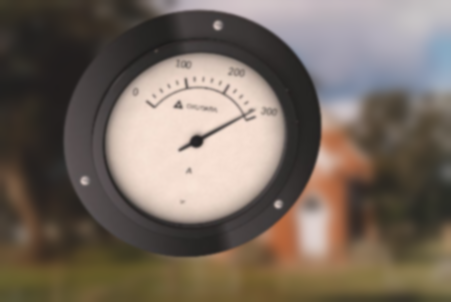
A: 280 A
